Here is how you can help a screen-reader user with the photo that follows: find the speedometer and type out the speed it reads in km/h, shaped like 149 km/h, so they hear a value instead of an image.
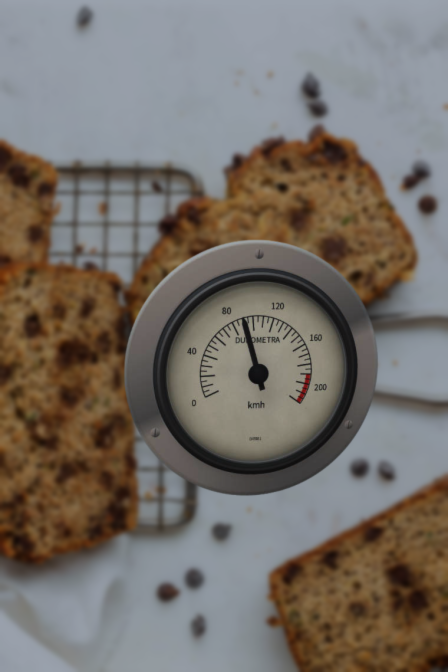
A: 90 km/h
